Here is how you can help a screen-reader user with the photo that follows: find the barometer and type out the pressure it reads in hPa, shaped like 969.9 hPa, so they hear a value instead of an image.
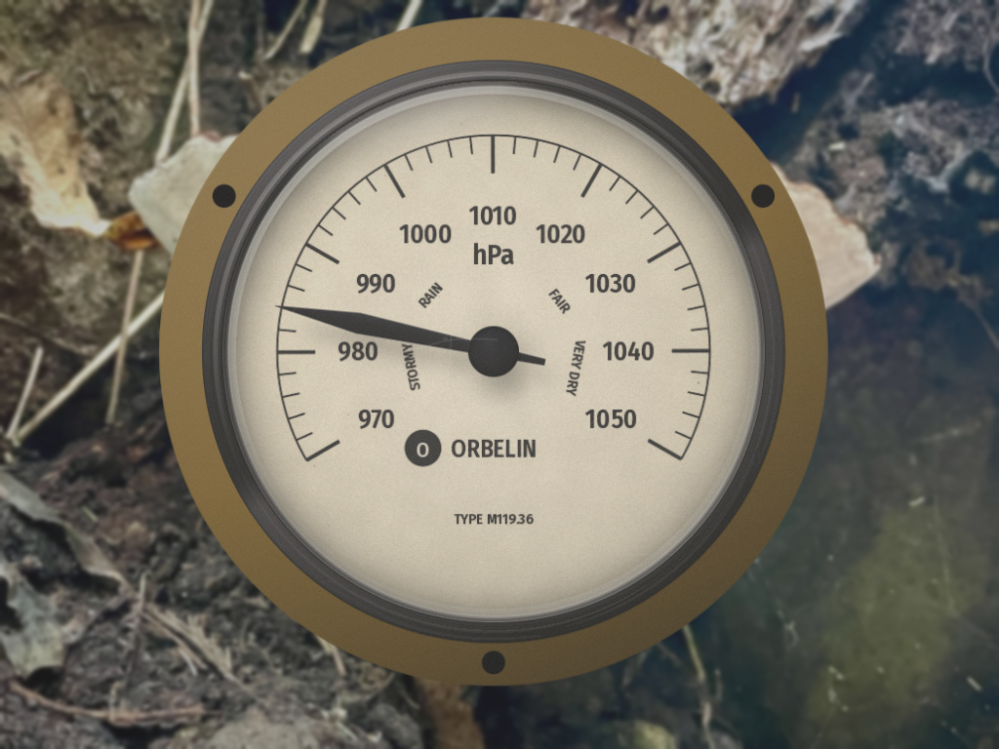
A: 984 hPa
